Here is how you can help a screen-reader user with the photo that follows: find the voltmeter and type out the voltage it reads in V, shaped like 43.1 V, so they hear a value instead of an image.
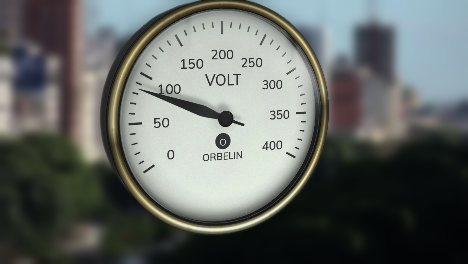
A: 85 V
